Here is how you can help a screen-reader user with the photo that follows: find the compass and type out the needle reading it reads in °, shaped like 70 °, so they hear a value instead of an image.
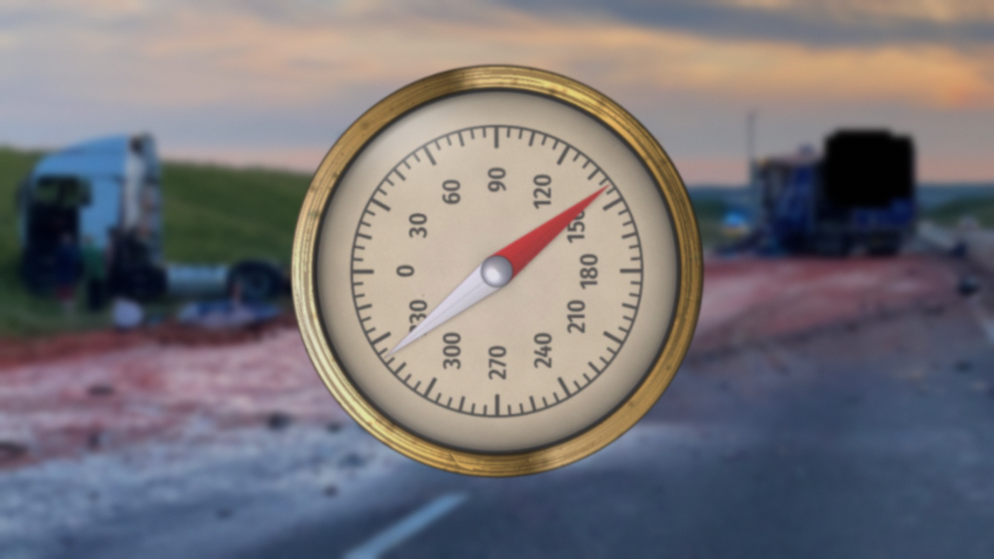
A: 142.5 °
